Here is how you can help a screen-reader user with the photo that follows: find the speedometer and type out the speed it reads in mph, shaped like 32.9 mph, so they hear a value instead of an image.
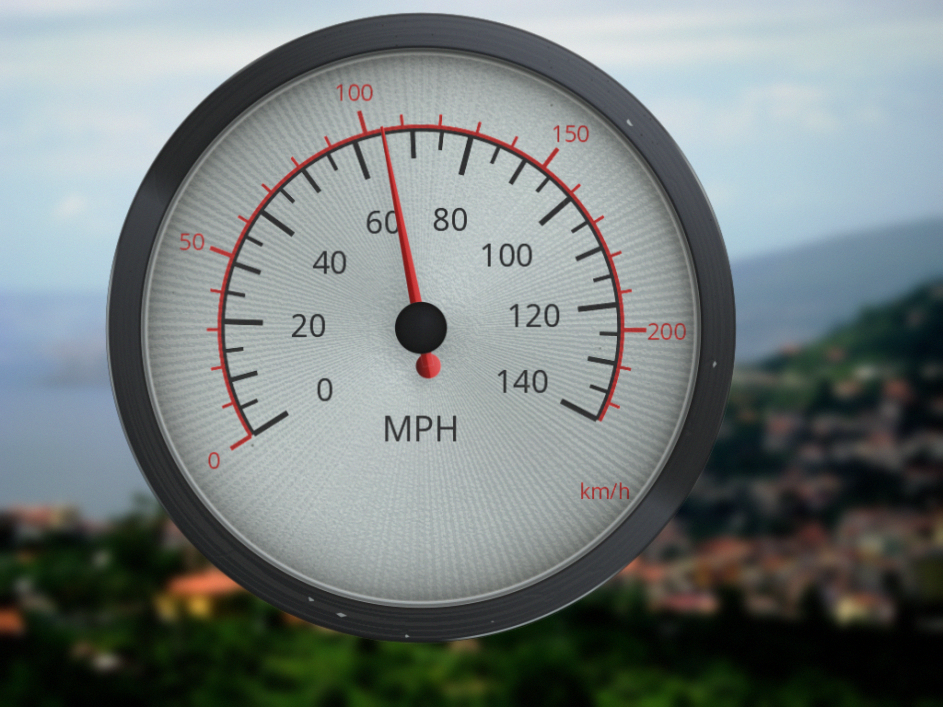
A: 65 mph
